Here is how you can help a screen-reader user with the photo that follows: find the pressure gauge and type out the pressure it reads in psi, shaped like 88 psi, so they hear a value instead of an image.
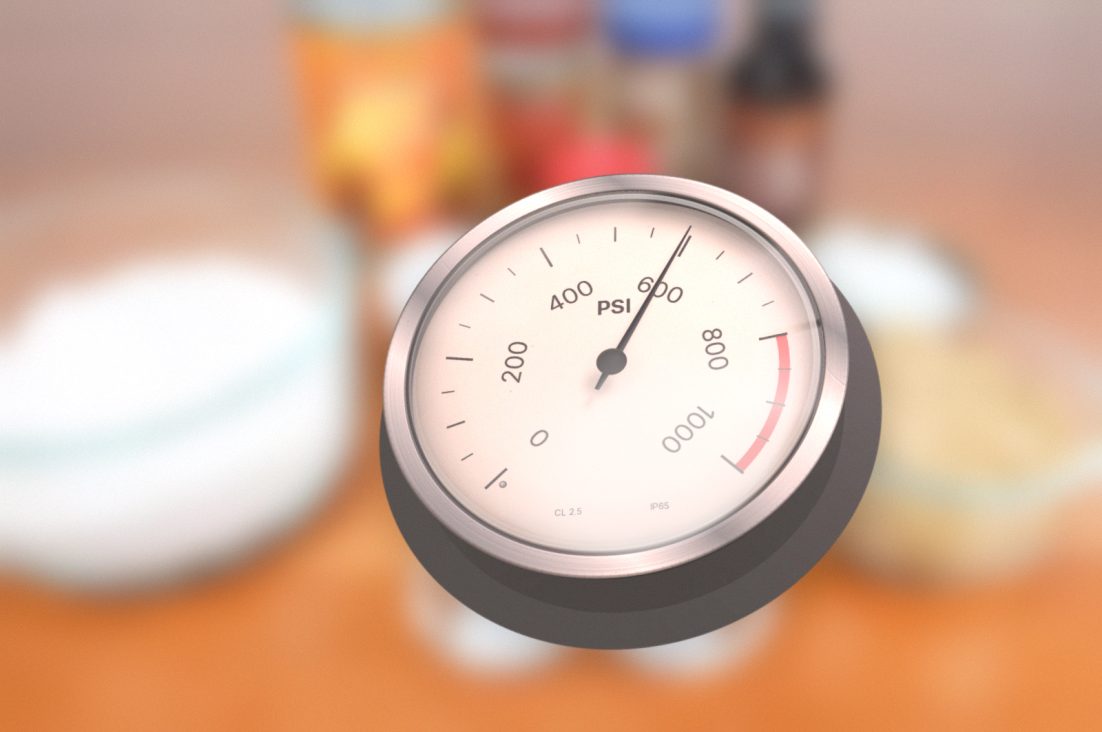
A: 600 psi
